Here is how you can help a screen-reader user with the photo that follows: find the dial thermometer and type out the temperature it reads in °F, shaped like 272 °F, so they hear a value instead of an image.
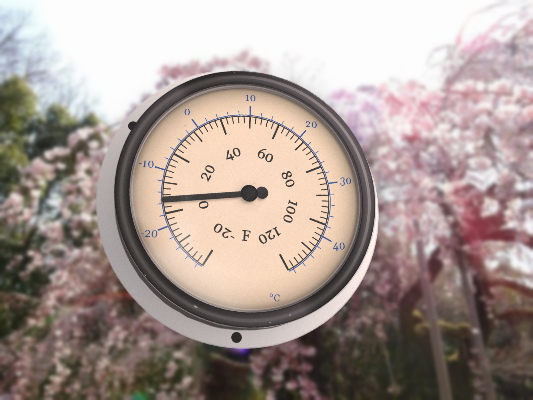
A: 4 °F
